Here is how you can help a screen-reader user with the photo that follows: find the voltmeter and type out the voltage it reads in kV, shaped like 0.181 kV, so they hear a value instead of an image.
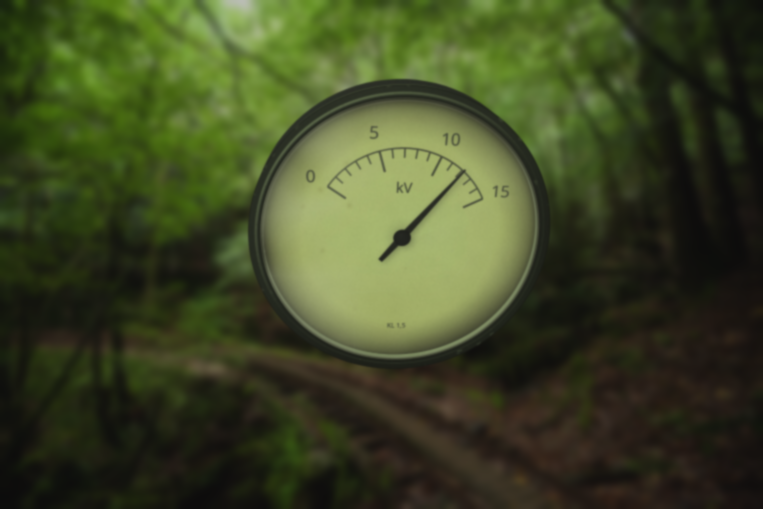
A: 12 kV
